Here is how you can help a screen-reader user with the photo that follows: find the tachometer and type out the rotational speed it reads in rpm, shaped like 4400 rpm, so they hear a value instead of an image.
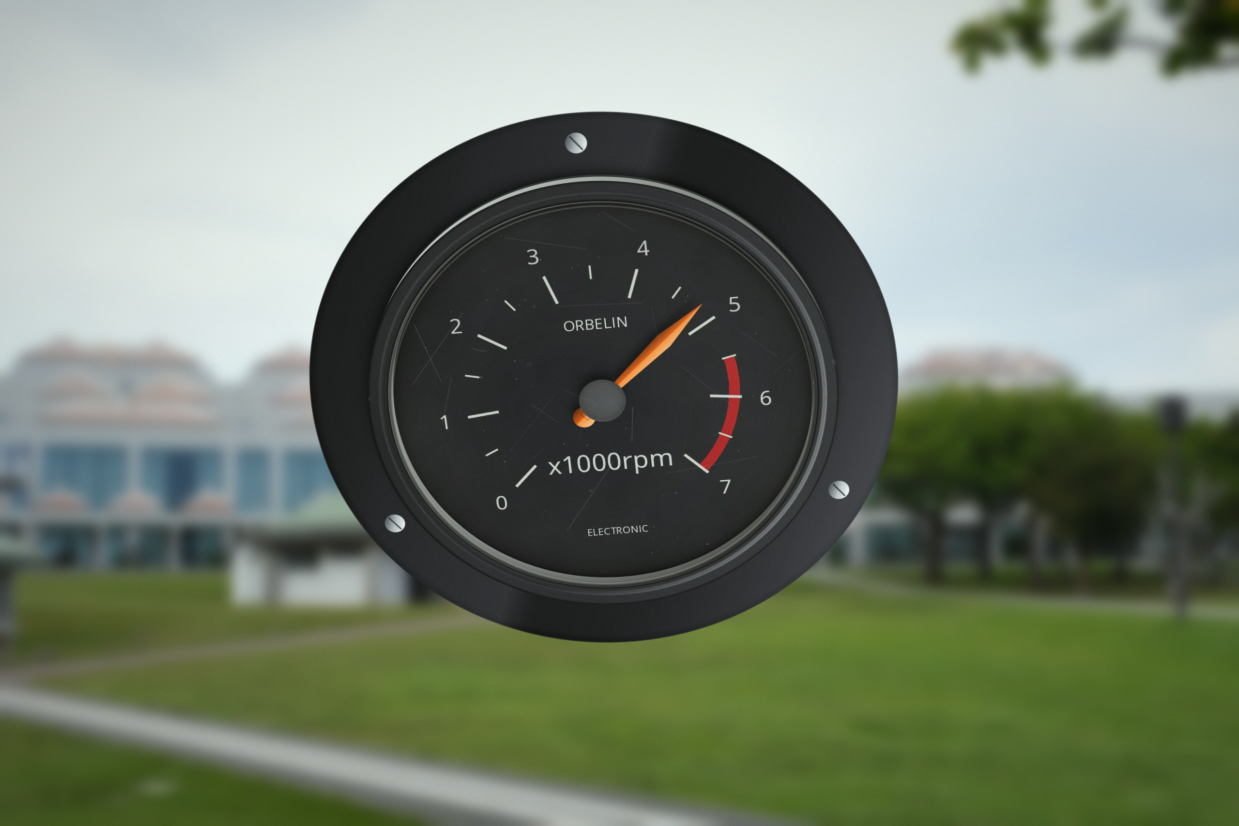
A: 4750 rpm
